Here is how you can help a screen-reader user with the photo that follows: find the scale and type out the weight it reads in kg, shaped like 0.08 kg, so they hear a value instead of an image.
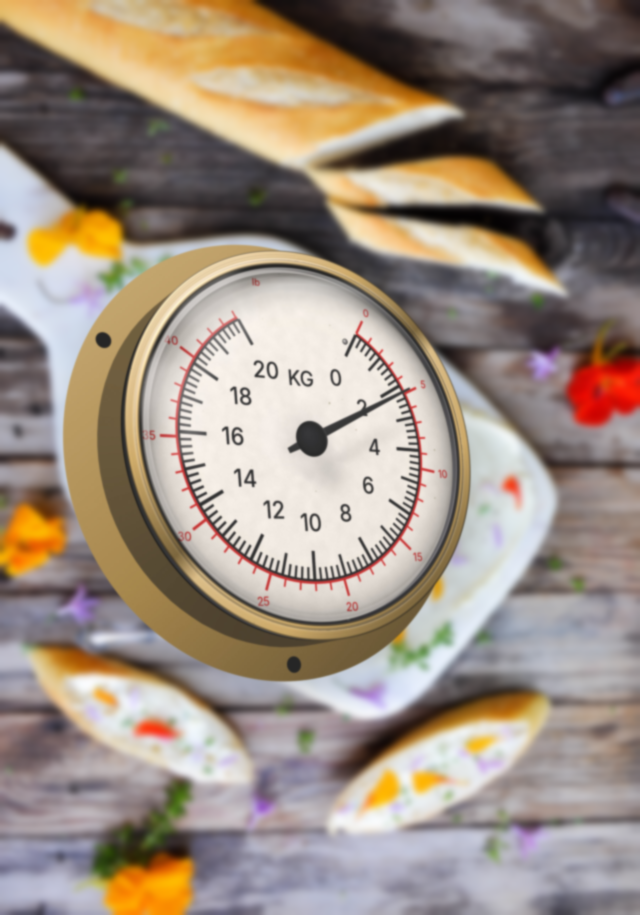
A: 2.2 kg
